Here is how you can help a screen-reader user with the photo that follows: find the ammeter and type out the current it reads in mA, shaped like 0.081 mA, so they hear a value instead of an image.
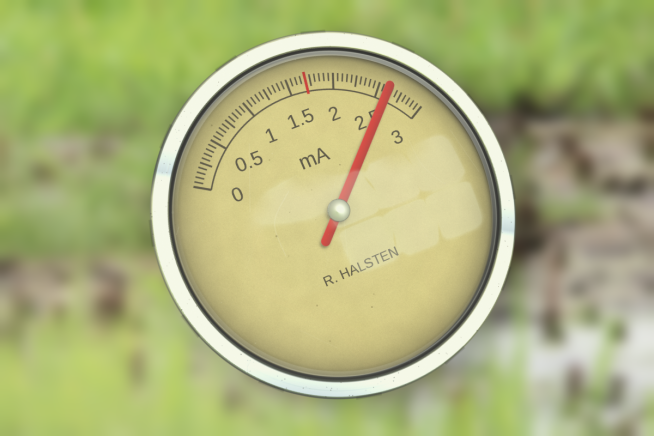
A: 2.6 mA
